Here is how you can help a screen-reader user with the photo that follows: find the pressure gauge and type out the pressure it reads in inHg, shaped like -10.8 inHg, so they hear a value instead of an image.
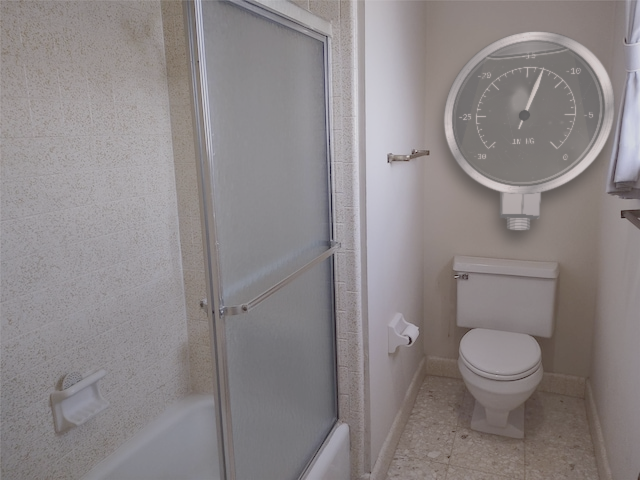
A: -13 inHg
